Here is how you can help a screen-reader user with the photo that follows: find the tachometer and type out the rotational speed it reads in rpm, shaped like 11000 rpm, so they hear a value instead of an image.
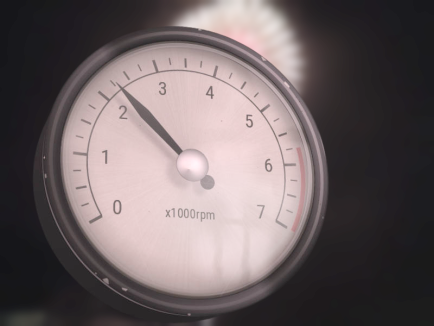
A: 2250 rpm
